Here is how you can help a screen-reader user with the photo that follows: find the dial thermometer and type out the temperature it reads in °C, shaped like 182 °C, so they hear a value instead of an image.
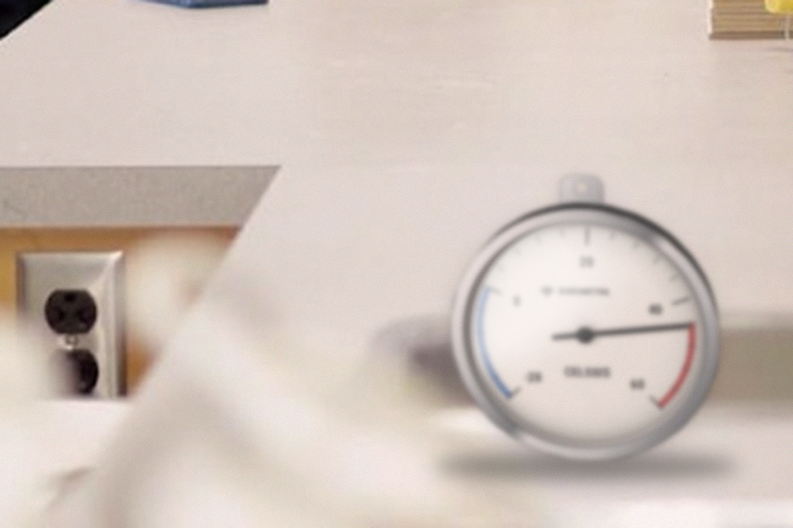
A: 44 °C
